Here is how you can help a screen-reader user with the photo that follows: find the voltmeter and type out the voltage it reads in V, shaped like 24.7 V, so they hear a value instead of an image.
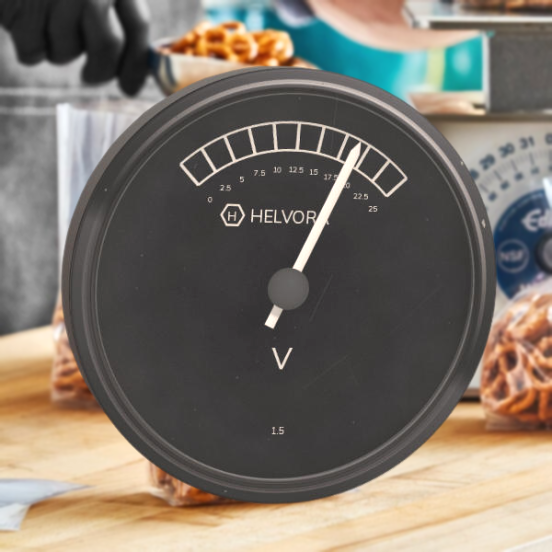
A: 18.75 V
